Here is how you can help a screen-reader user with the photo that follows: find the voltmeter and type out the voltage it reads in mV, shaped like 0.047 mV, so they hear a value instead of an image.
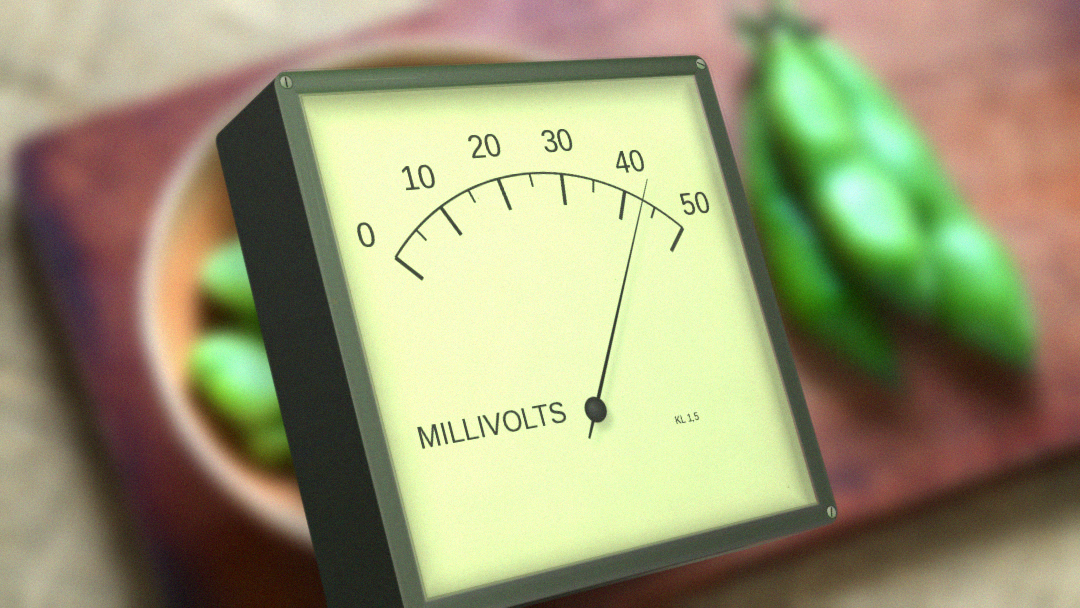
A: 42.5 mV
